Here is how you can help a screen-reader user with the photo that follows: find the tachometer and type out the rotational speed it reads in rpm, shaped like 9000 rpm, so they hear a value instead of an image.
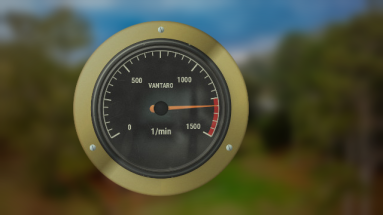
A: 1300 rpm
